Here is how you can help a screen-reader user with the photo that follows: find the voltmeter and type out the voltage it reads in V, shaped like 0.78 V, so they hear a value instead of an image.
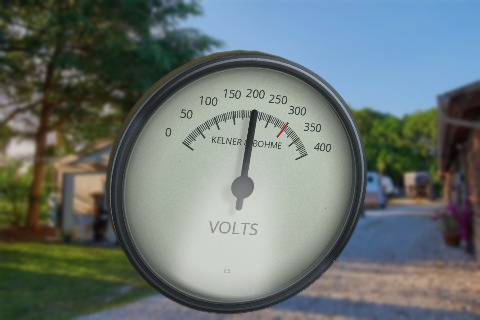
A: 200 V
